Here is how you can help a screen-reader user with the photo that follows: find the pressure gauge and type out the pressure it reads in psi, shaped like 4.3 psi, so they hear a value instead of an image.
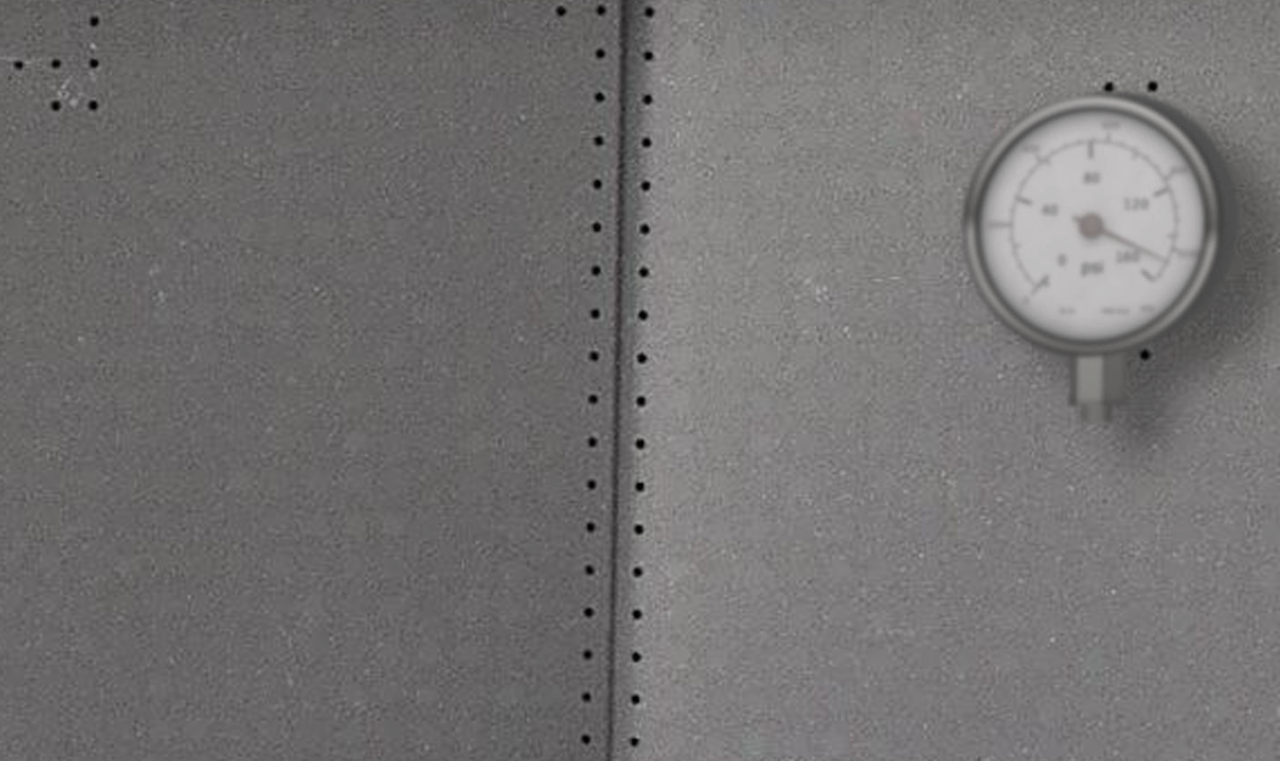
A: 150 psi
